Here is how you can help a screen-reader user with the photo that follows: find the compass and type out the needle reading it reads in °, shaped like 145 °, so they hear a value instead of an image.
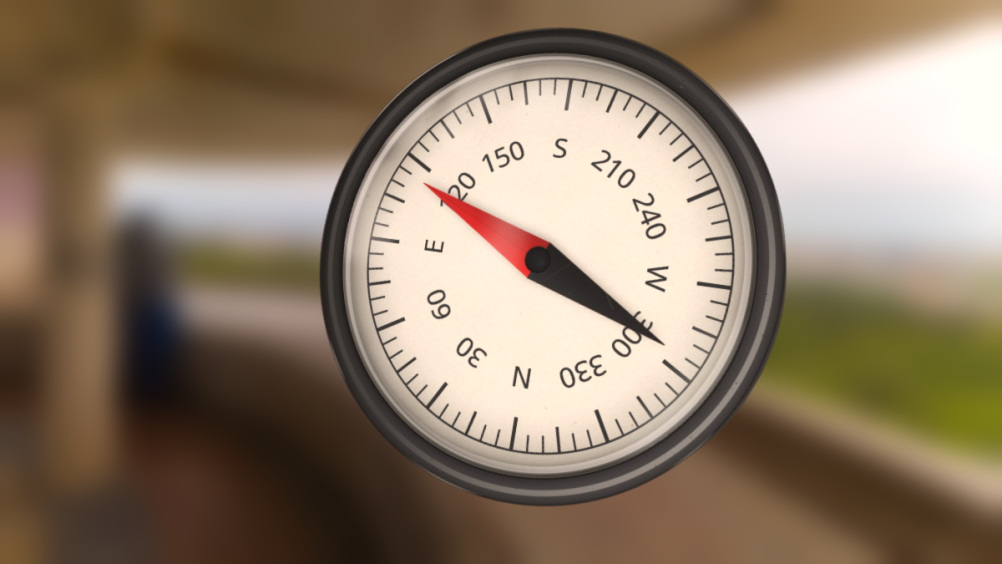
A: 115 °
